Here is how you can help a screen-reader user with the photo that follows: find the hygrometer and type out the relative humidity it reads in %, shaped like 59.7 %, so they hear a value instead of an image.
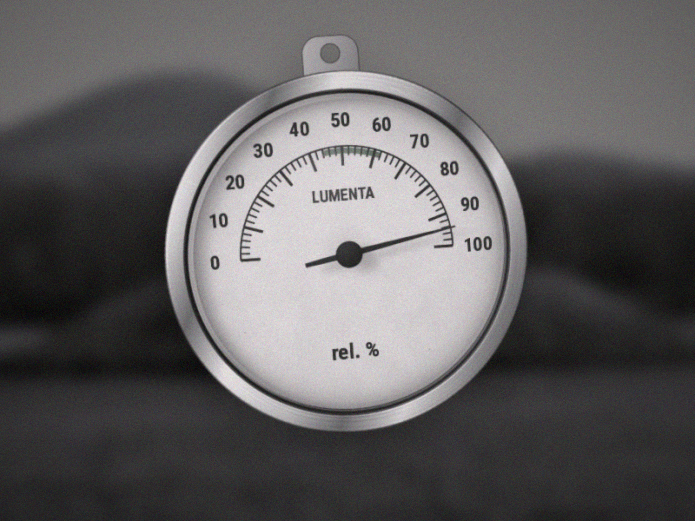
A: 94 %
